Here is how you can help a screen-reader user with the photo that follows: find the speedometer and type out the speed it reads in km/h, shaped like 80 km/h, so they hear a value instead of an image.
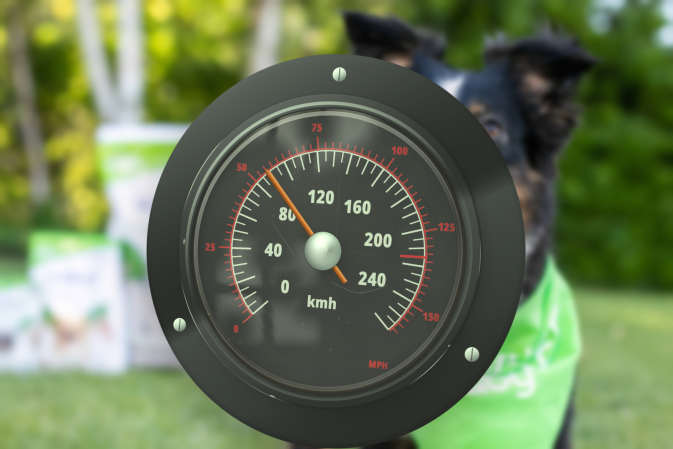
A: 90 km/h
